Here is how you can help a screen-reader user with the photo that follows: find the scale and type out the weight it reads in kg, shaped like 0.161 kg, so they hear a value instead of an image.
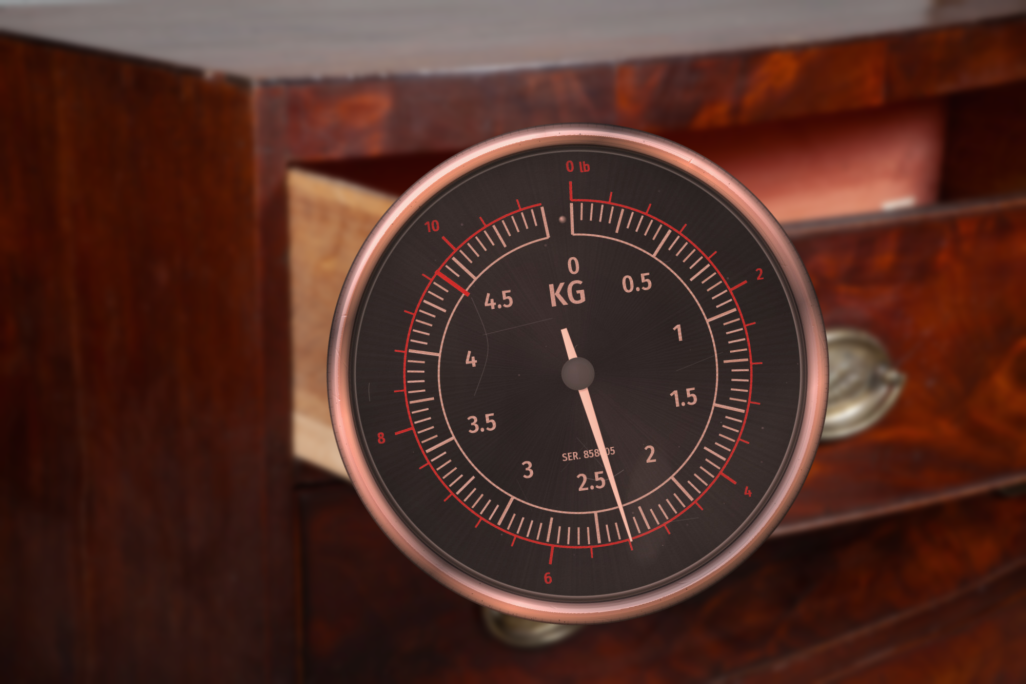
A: 2.35 kg
